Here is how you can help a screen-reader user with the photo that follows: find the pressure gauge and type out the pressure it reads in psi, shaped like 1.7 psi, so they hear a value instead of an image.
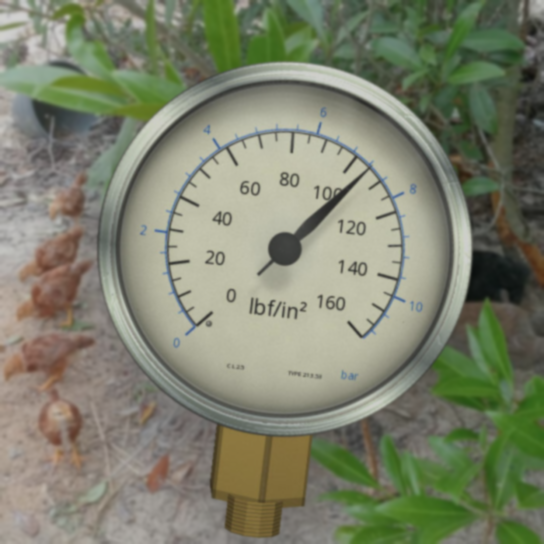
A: 105 psi
